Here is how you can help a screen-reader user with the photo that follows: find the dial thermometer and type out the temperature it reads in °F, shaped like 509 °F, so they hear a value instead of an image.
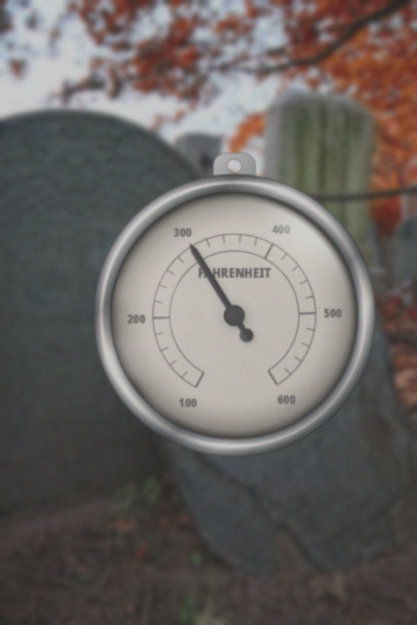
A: 300 °F
